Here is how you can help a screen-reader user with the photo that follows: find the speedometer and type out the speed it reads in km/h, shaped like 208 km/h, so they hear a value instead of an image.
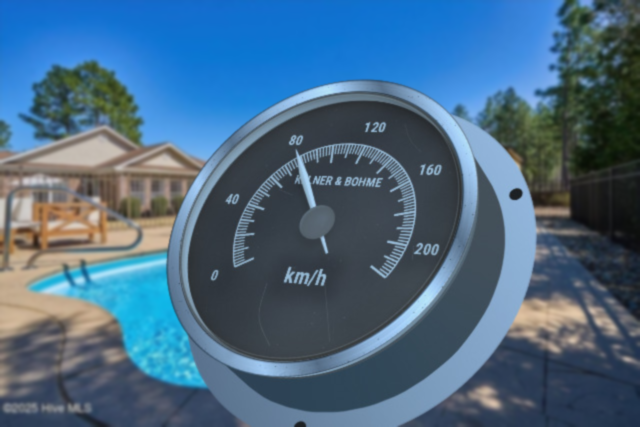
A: 80 km/h
